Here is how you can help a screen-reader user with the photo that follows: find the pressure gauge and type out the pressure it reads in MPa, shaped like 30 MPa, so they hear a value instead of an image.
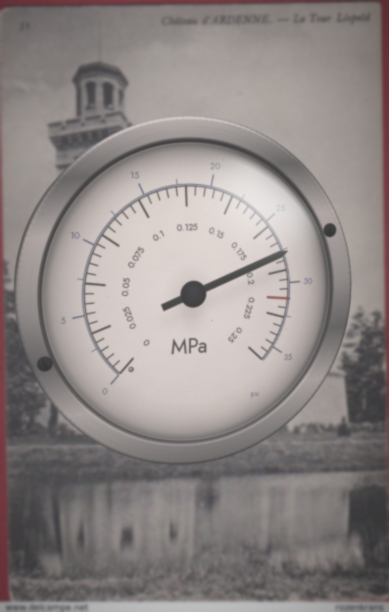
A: 0.19 MPa
